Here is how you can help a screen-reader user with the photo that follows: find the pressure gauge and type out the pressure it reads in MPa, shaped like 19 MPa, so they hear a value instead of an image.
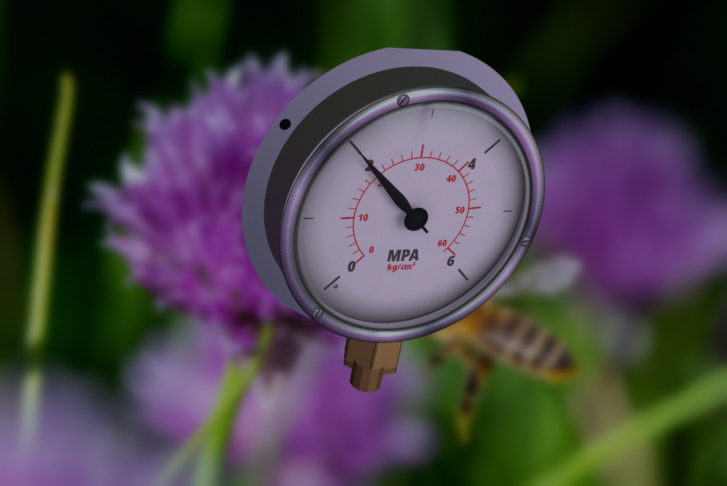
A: 2 MPa
